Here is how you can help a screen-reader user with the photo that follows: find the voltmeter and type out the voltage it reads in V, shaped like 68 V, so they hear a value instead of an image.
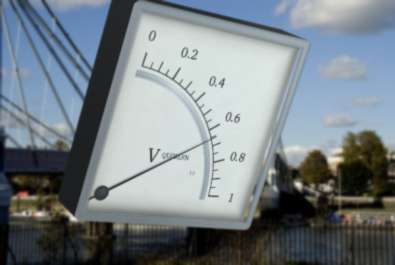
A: 0.65 V
